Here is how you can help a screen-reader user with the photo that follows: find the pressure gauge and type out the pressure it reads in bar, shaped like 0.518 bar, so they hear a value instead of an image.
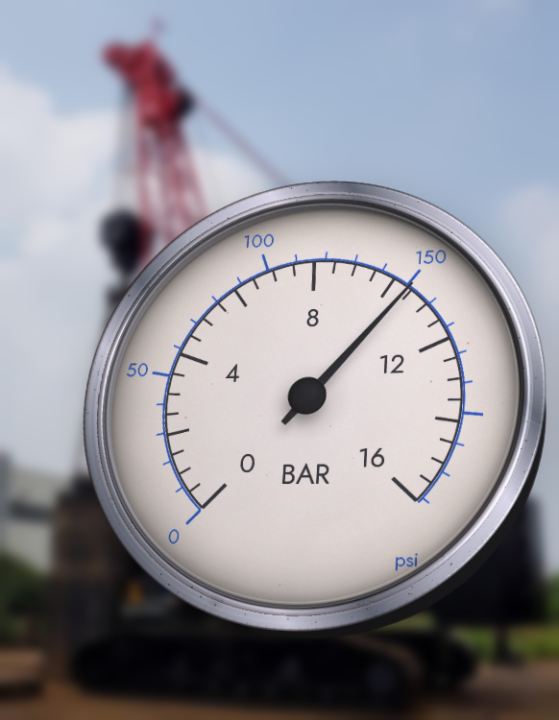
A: 10.5 bar
